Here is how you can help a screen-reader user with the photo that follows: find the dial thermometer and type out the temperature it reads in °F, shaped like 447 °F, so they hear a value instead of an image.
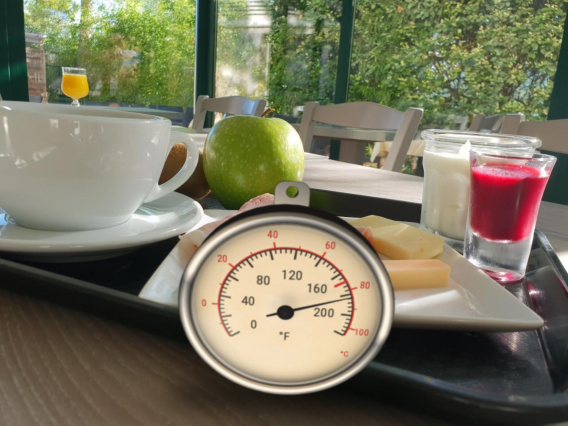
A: 180 °F
